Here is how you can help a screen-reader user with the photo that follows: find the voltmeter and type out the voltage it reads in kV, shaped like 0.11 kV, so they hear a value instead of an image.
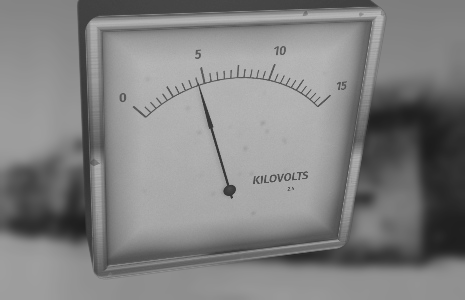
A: 4.5 kV
